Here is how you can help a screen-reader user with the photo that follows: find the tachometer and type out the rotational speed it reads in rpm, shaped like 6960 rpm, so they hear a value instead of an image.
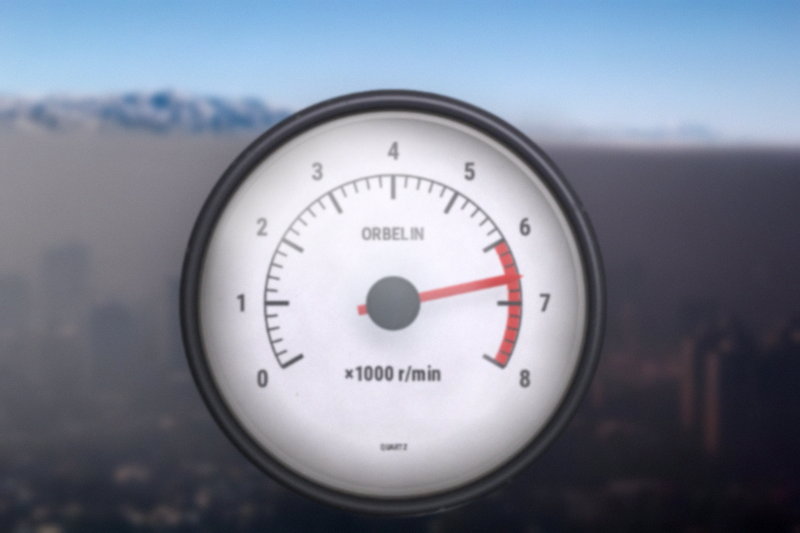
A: 6600 rpm
